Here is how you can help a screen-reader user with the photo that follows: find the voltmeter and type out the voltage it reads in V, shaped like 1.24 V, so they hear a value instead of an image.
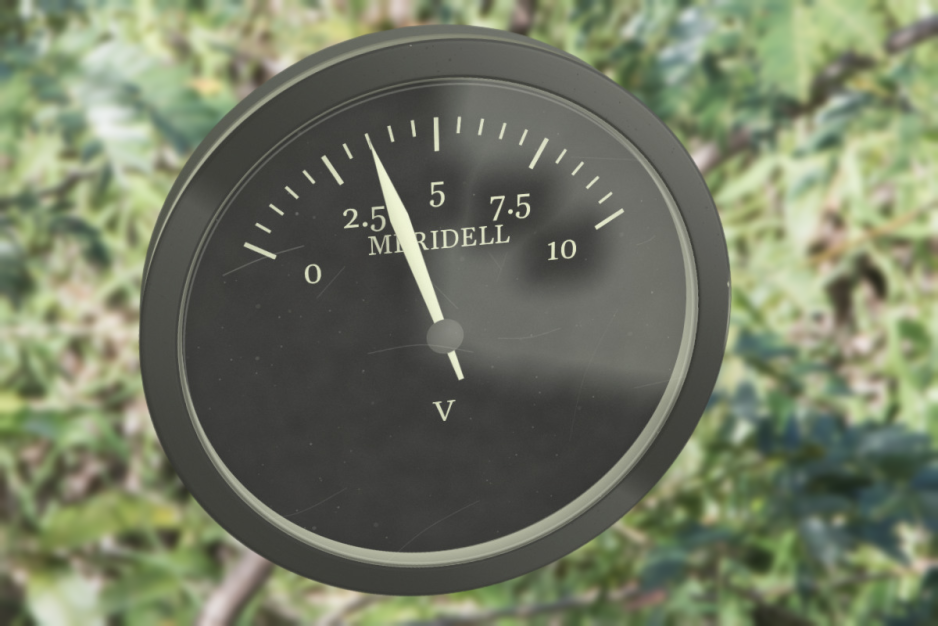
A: 3.5 V
